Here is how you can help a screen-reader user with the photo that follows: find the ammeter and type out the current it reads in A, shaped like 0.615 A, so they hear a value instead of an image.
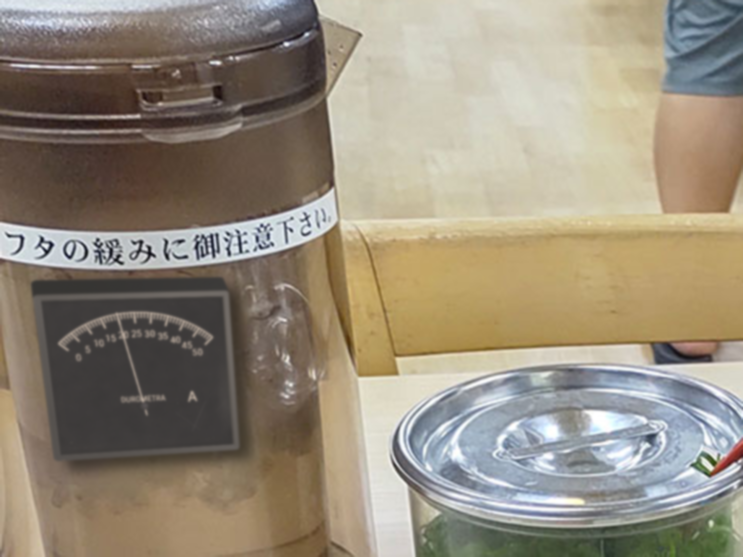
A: 20 A
